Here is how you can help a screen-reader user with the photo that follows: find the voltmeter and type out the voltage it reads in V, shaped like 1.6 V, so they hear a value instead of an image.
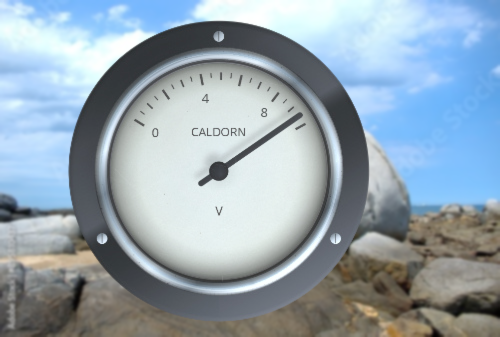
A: 9.5 V
